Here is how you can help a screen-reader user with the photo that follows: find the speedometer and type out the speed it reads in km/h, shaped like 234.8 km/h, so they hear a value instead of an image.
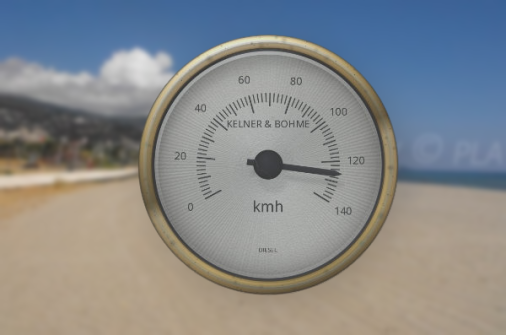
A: 126 km/h
